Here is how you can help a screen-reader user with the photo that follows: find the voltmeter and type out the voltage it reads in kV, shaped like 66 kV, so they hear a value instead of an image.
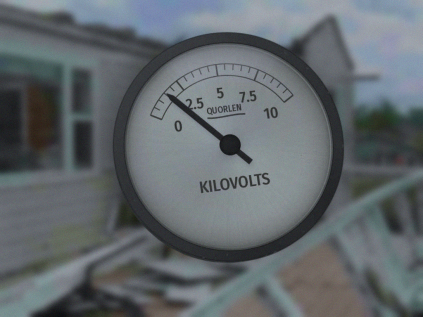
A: 1.5 kV
